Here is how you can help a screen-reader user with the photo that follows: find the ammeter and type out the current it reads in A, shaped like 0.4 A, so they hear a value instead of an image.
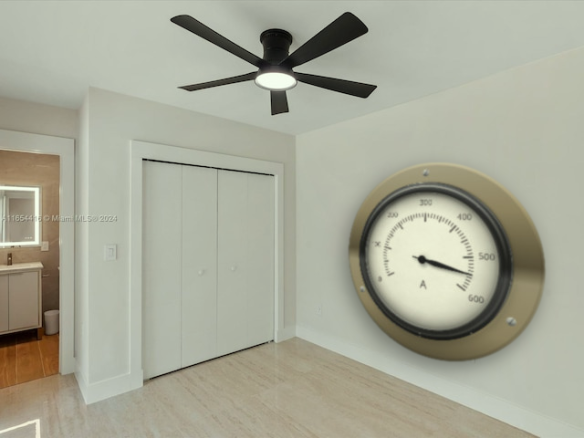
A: 550 A
